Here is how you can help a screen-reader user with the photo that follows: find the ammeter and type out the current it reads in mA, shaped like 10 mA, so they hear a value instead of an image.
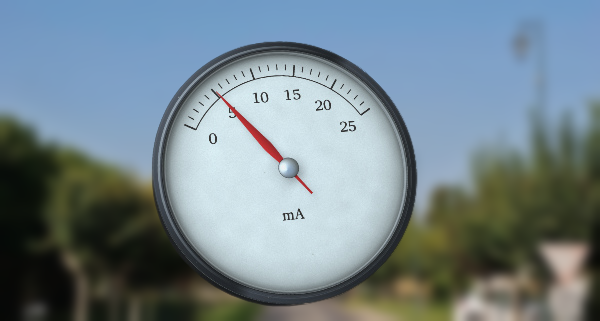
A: 5 mA
